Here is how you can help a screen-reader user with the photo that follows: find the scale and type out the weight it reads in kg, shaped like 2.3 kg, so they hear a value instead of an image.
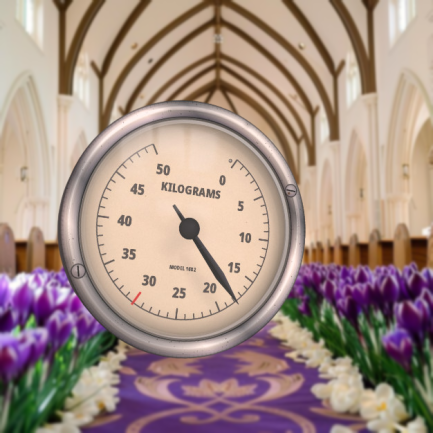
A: 18 kg
